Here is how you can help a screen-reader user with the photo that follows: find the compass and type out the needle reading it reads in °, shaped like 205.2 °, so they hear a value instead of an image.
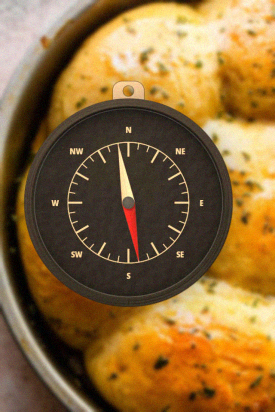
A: 170 °
